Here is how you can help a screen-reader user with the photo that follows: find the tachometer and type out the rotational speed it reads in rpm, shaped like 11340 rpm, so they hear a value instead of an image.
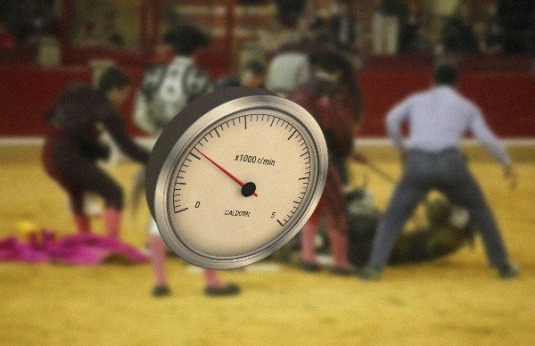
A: 1100 rpm
